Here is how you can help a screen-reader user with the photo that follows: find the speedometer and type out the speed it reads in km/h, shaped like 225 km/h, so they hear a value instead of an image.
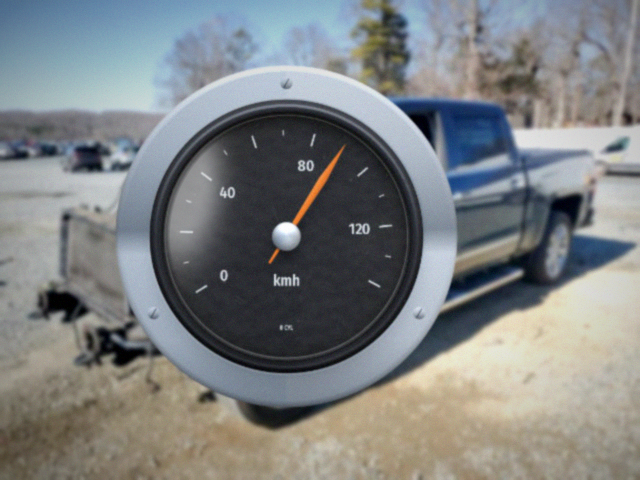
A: 90 km/h
